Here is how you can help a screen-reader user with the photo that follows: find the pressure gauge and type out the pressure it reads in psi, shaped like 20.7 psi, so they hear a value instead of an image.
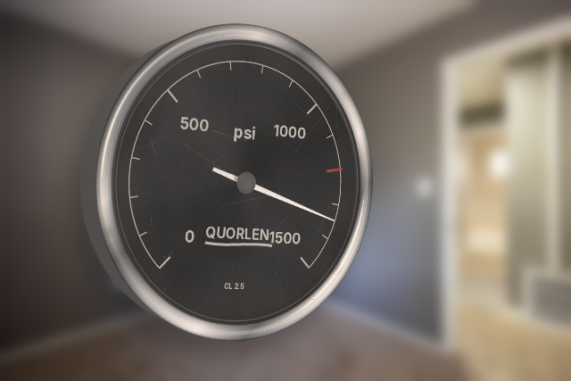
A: 1350 psi
